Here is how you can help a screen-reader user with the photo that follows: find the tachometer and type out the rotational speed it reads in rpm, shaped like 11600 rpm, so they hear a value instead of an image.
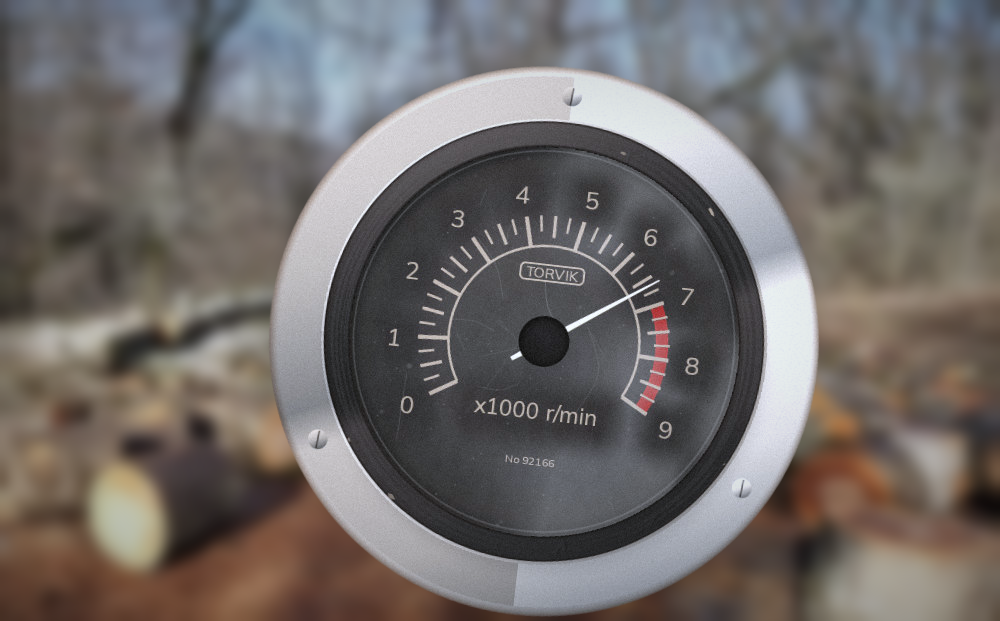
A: 6625 rpm
